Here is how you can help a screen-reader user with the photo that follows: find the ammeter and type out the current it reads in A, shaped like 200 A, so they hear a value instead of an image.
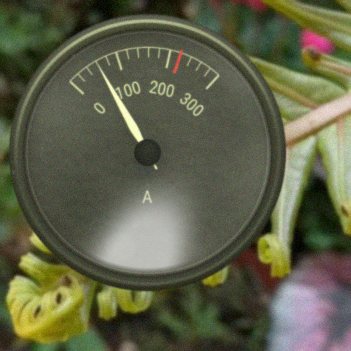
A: 60 A
